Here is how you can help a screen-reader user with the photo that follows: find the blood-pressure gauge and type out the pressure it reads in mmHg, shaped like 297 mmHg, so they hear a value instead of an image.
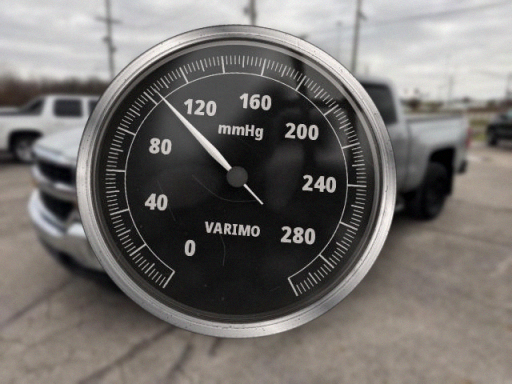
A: 104 mmHg
